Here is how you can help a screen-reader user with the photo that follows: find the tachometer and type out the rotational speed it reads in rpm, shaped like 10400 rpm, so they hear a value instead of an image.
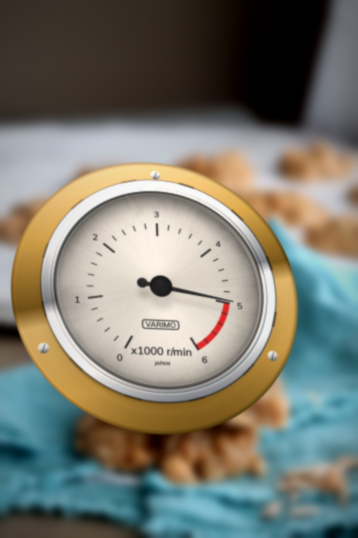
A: 5000 rpm
